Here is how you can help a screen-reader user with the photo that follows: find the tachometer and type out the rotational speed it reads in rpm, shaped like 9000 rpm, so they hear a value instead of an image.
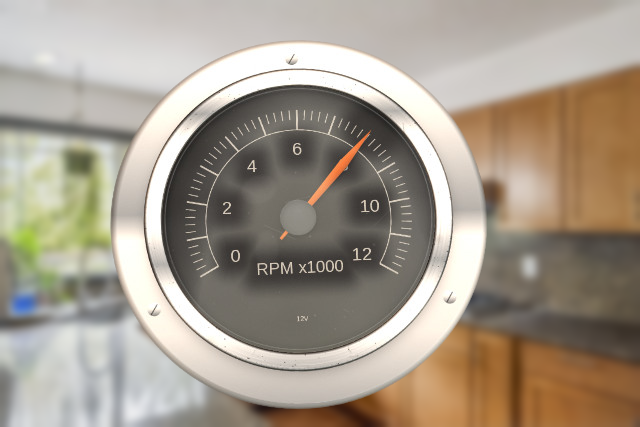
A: 8000 rpm
